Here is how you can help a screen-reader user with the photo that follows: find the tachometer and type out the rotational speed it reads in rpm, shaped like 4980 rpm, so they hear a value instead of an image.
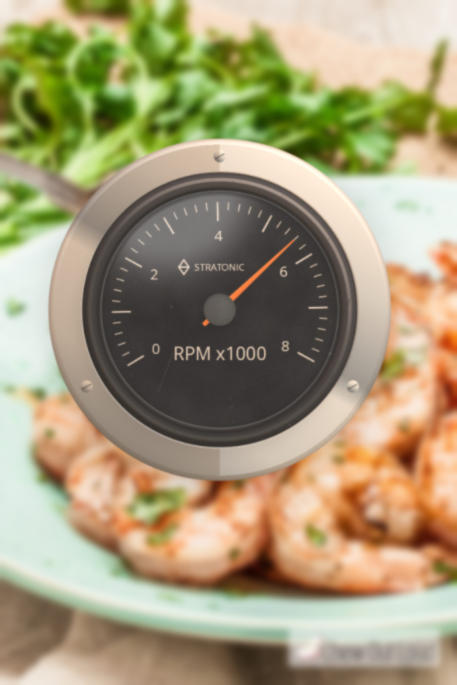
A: 5600 rpm
